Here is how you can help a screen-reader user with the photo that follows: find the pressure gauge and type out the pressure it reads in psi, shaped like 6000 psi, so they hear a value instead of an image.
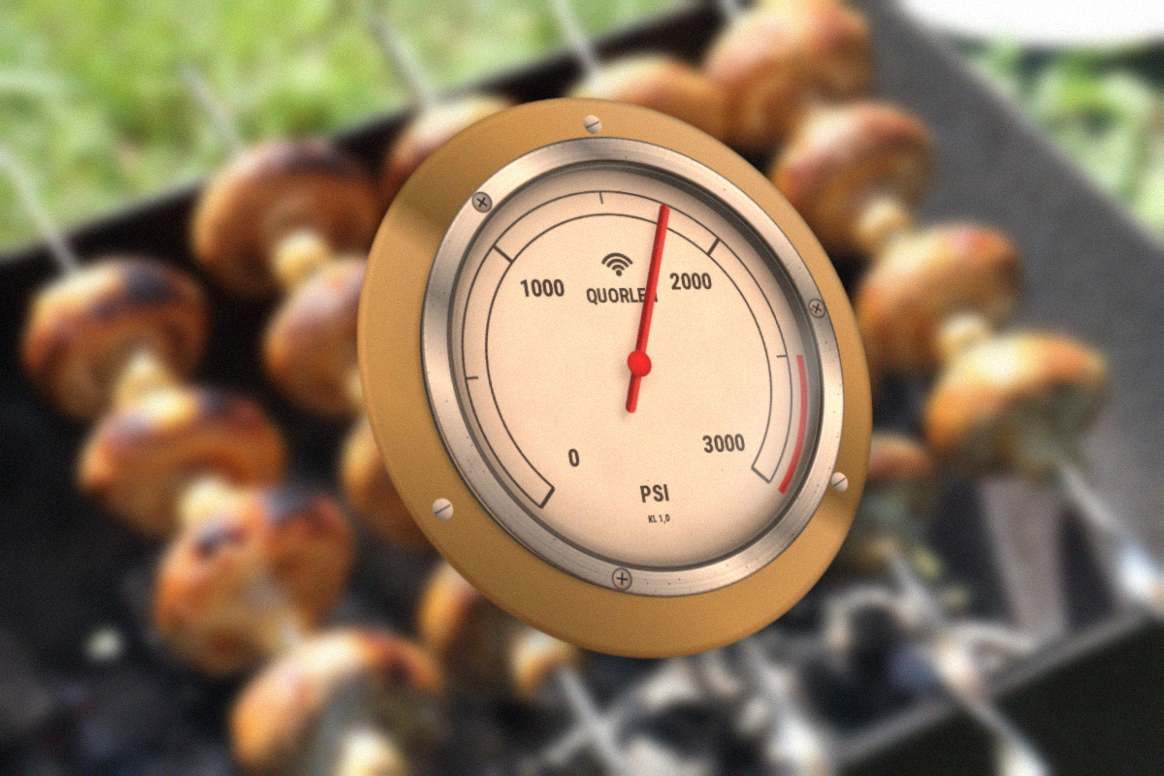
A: 1750 psi
